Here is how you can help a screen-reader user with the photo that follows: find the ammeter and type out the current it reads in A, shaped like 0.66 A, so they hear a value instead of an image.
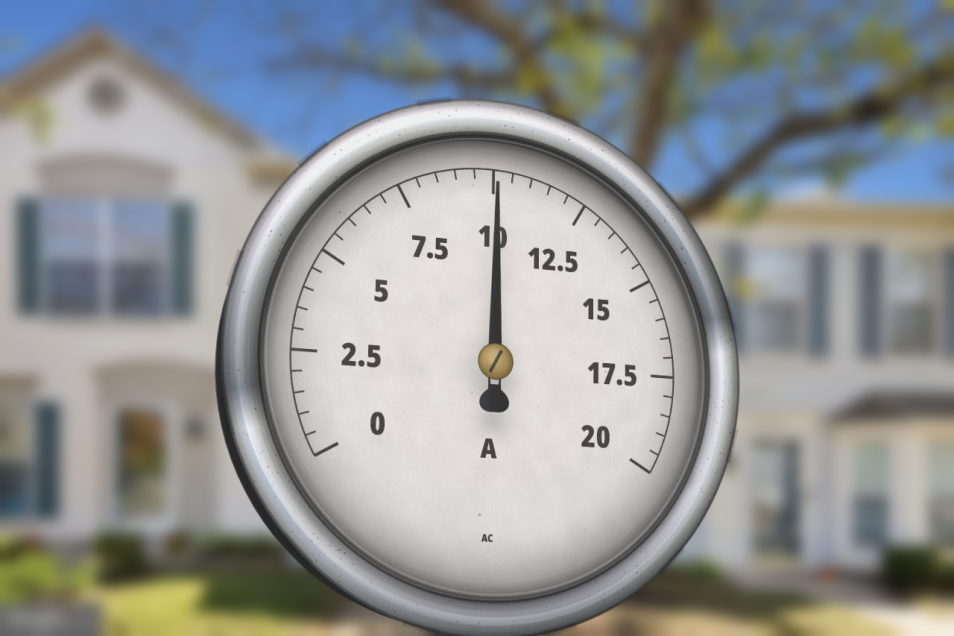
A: 10 A
